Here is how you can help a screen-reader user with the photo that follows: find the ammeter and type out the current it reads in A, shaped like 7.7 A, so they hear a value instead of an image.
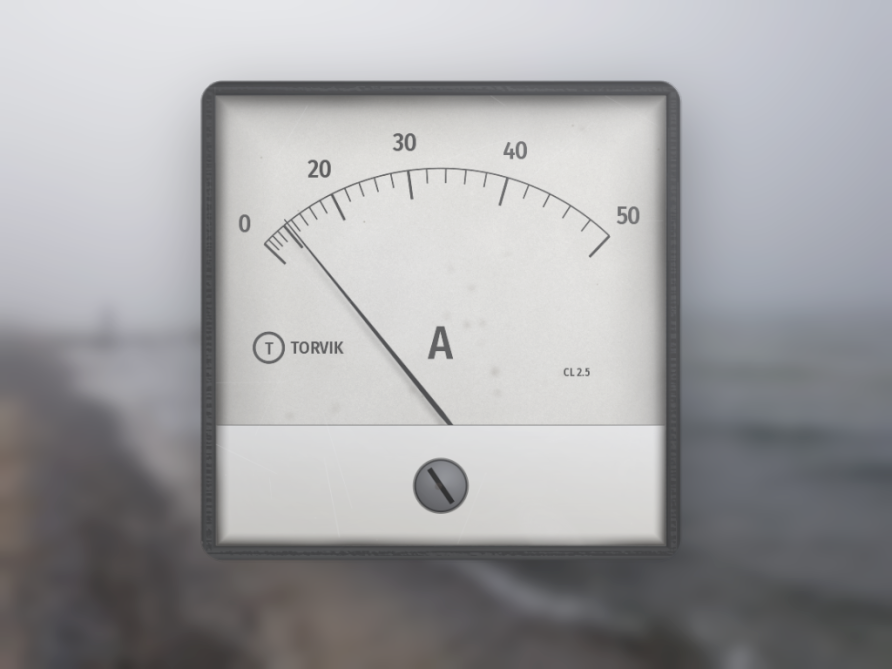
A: 11 A
